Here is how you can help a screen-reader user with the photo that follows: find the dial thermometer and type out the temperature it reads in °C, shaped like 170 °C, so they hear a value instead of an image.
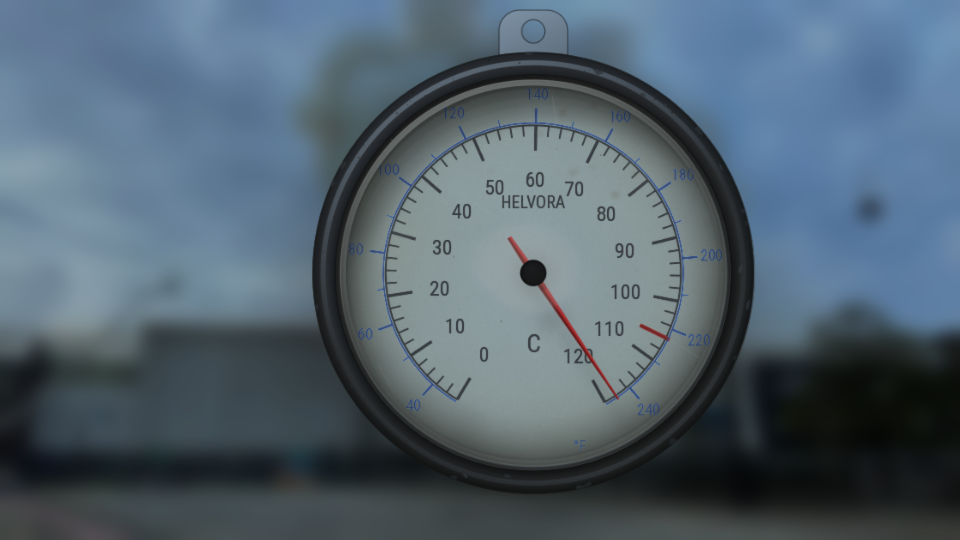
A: 118 °C
